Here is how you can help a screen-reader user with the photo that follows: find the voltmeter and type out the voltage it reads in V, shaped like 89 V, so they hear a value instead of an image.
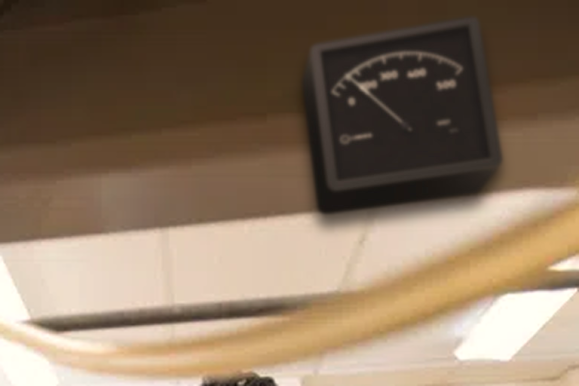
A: 150 V
